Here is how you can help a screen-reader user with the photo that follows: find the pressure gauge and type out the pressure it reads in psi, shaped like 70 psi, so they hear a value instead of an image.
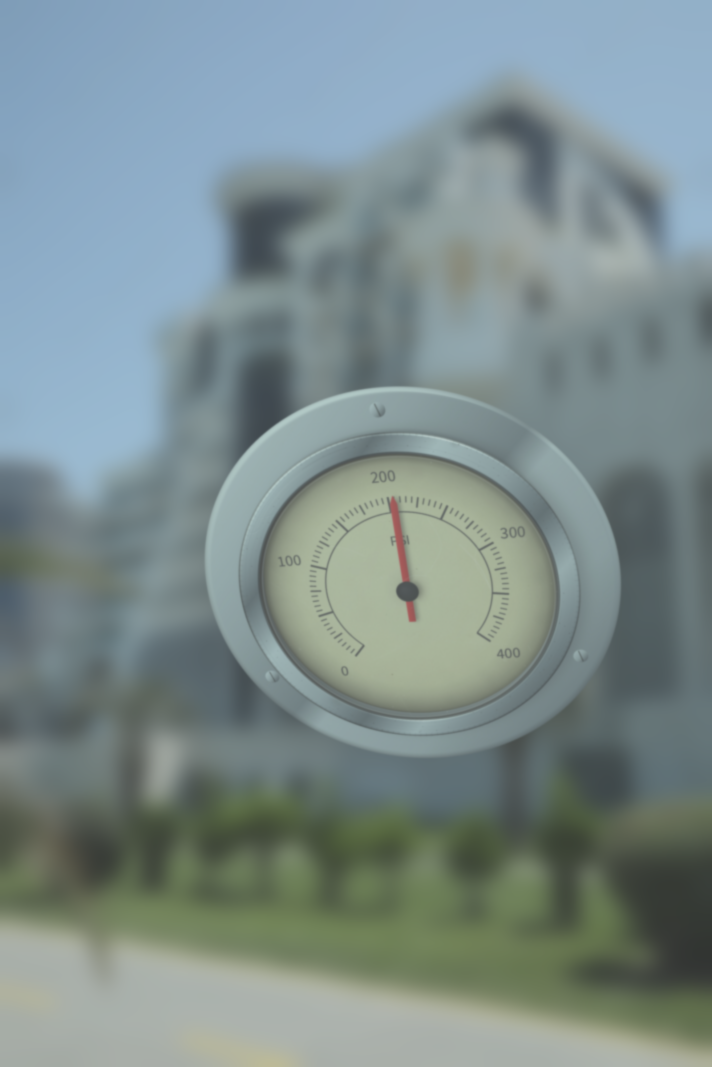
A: 205 psi
